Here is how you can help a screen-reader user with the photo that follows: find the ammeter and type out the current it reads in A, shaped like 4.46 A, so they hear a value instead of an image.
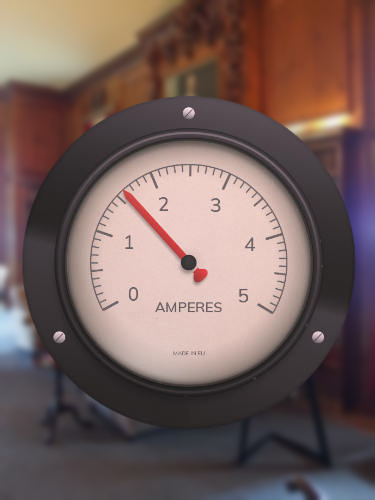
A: 1.6 A
